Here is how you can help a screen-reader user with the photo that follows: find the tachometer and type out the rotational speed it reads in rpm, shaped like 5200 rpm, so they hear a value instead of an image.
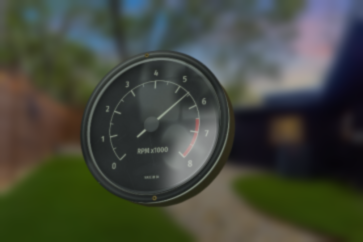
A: 5500 rpm
